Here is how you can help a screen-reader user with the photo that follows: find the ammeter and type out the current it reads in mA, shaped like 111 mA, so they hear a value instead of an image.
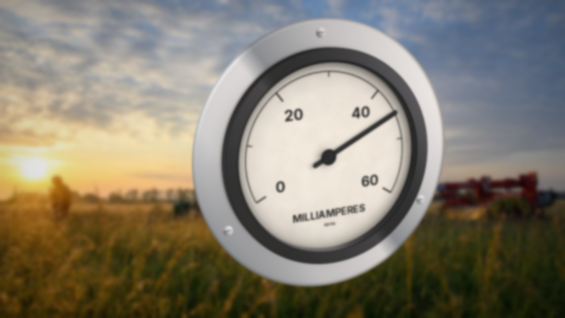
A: 45 mA
